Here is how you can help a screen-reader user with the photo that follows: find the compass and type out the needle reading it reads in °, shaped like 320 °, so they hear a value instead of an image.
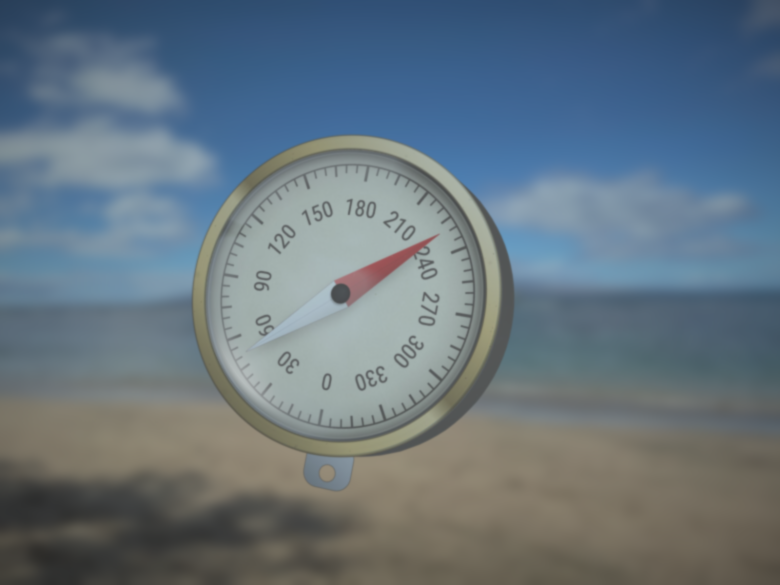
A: 230 °
